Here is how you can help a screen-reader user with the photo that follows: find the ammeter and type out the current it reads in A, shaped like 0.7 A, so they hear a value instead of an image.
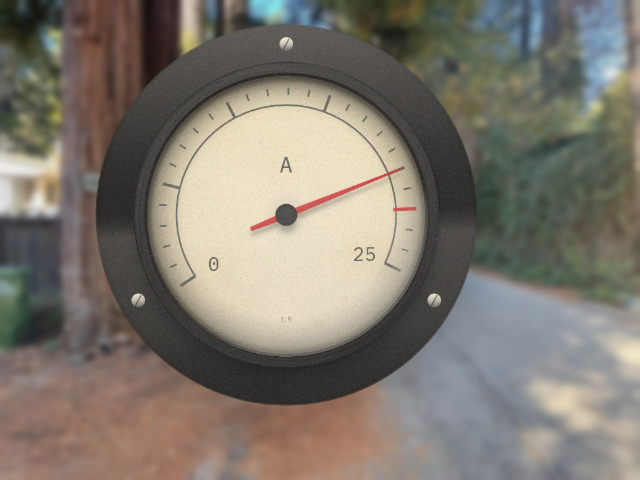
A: 20 A
